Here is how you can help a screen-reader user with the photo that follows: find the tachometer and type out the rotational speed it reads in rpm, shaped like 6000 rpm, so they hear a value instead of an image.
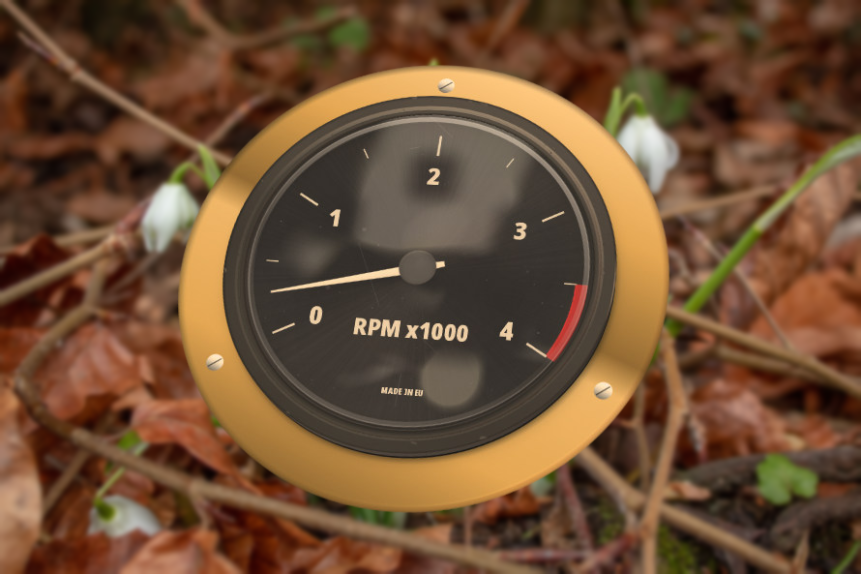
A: 250 rpm
